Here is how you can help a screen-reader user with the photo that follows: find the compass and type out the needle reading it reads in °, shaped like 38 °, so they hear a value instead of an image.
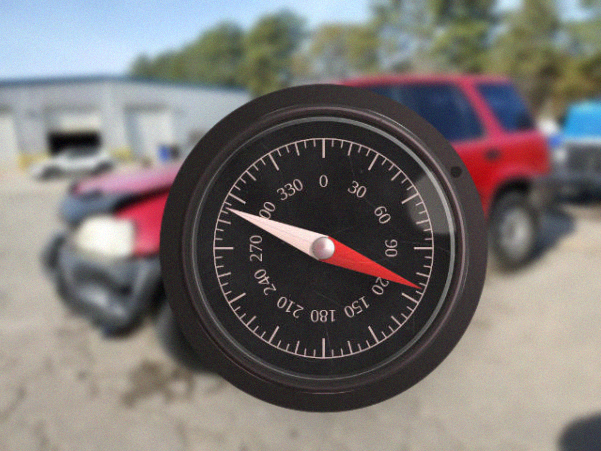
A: 112.5 °
